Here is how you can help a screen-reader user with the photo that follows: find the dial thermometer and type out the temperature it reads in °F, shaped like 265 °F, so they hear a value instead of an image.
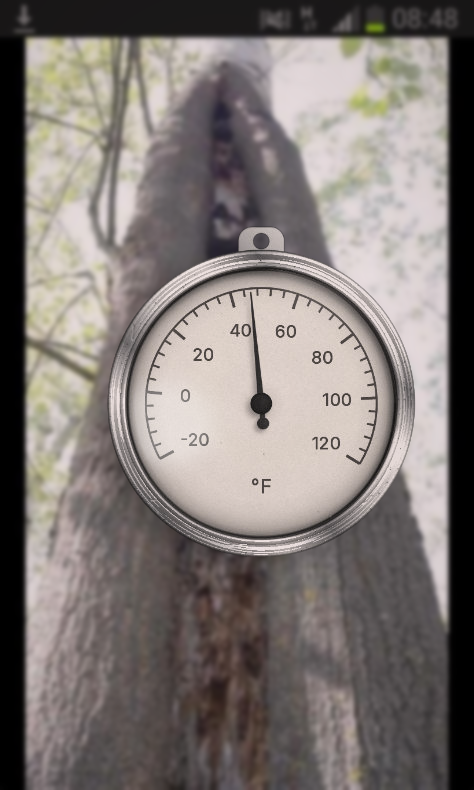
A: 46 °F
